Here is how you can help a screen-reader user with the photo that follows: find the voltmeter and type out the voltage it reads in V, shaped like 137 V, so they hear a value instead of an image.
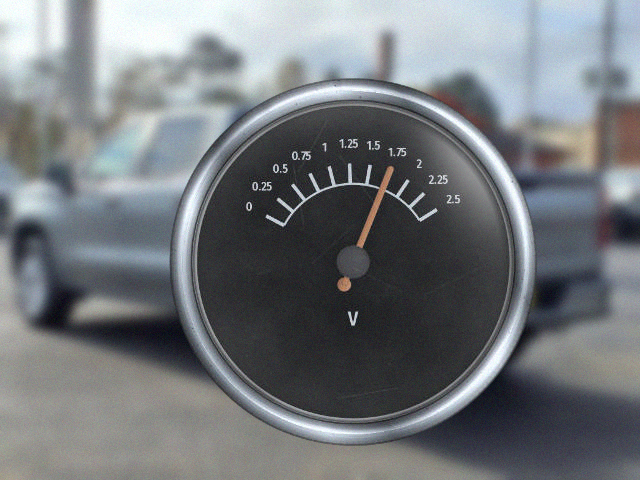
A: 1.75 V
